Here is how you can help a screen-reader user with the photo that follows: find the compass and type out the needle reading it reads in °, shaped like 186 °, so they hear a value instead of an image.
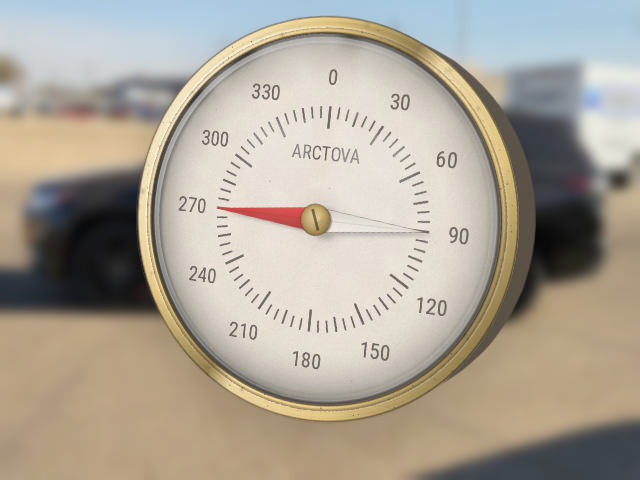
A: 270 °
